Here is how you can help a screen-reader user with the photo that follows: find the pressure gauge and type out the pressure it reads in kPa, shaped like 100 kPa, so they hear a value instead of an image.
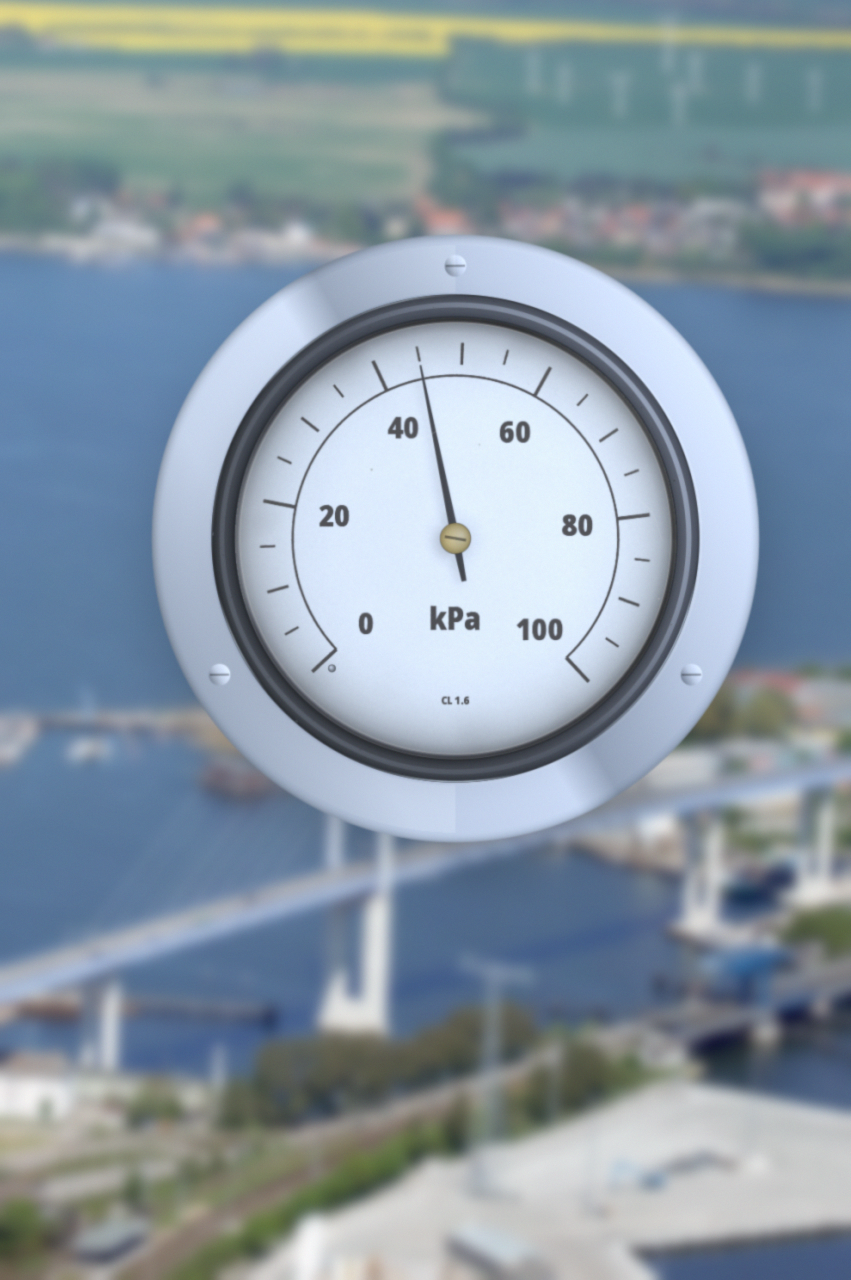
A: 45 kPa
